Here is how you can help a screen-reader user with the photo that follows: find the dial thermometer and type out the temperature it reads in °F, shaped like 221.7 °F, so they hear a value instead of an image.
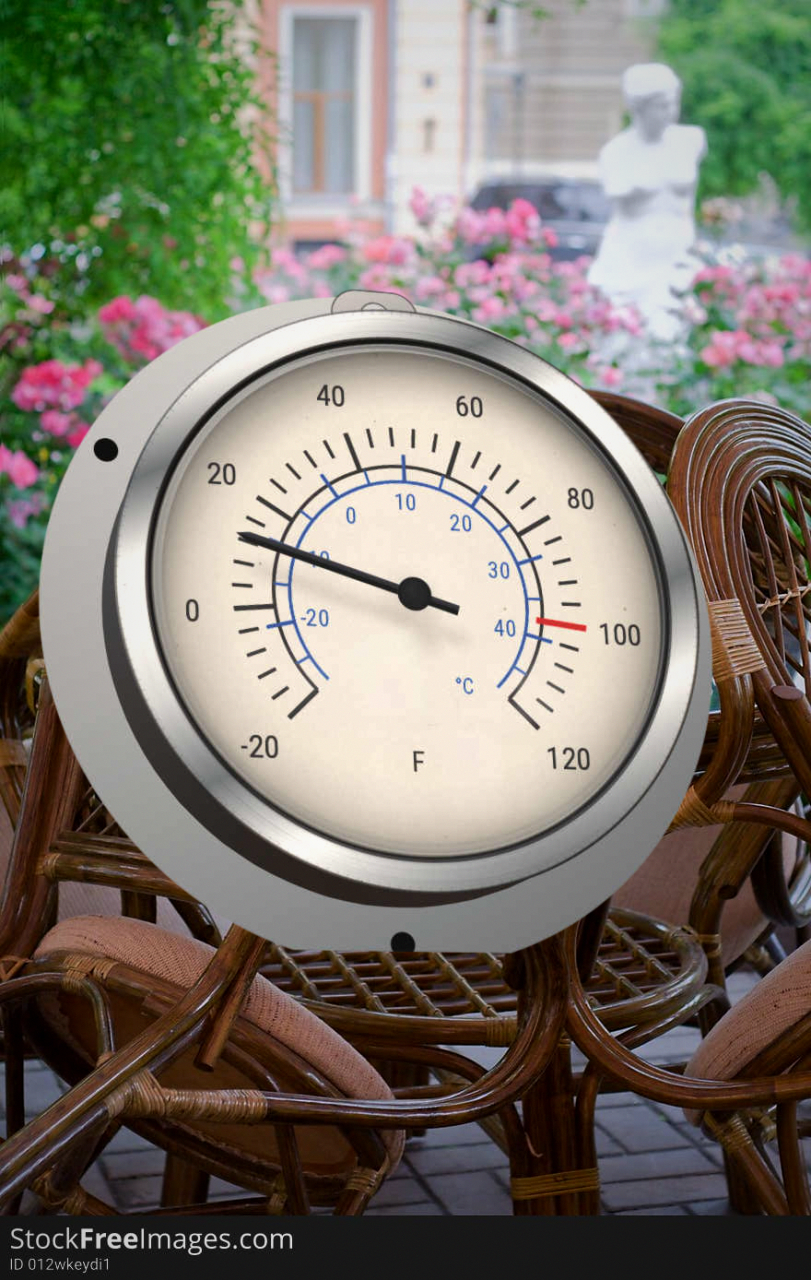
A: 12 °F
